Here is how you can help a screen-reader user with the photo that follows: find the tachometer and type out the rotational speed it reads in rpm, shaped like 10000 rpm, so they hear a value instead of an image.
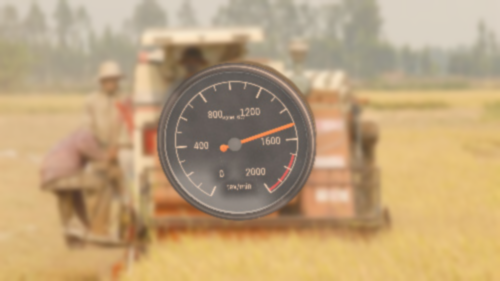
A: 1500 rpm
